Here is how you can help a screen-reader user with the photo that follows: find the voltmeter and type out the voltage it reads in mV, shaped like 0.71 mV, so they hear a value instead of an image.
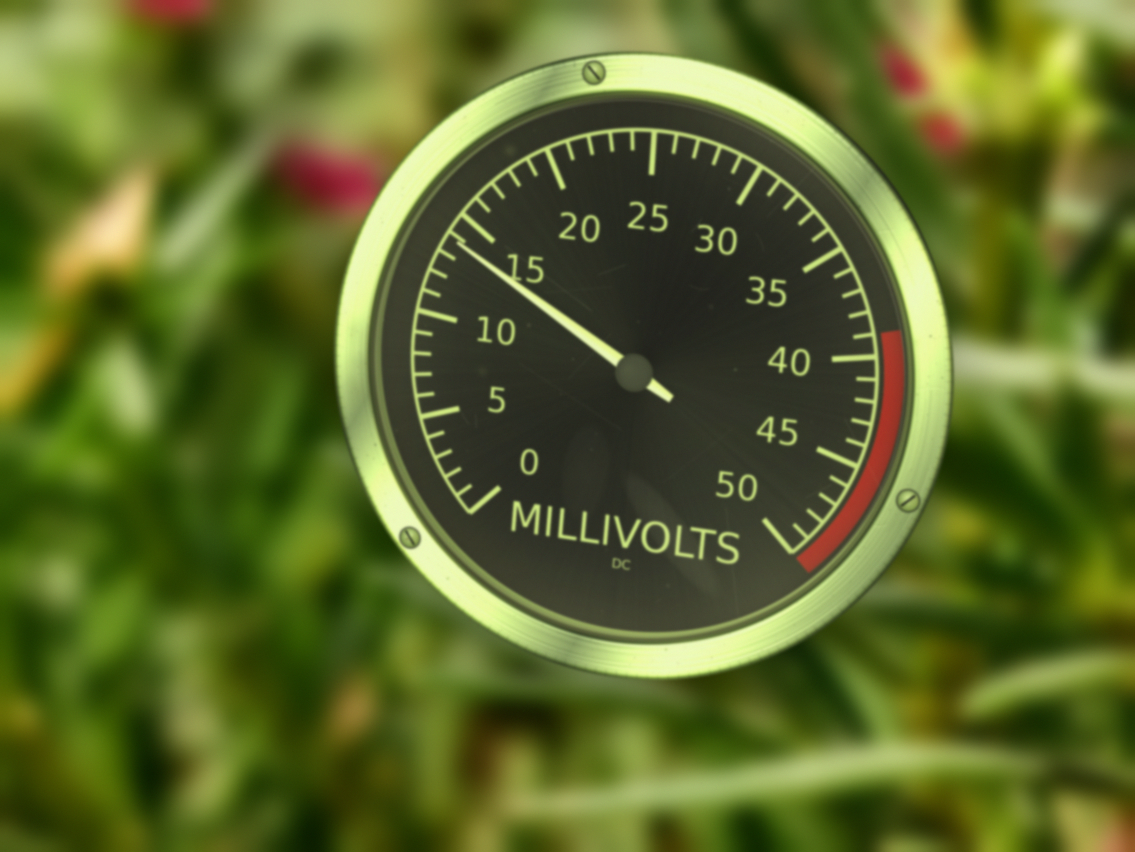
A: 14 mV
